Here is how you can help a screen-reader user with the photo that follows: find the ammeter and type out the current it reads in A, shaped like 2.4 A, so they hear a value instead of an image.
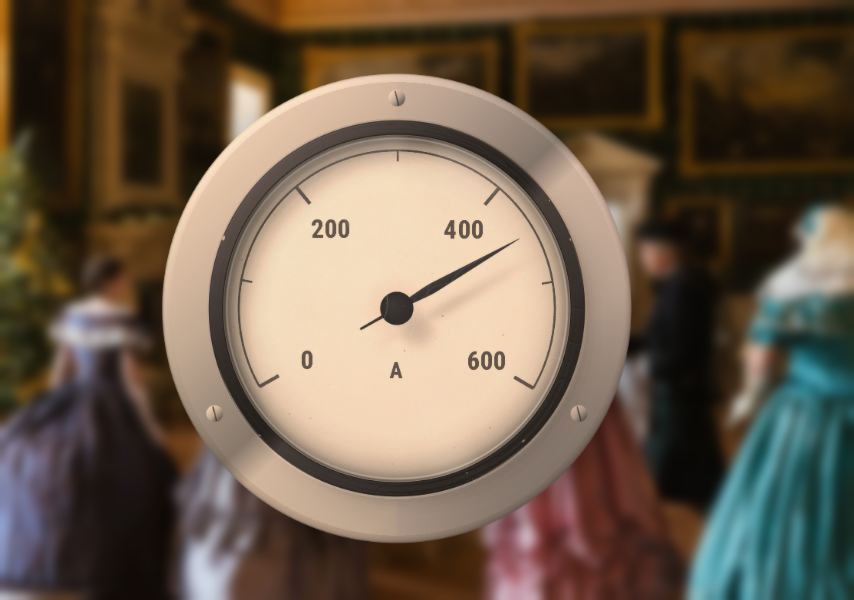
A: 450 A
